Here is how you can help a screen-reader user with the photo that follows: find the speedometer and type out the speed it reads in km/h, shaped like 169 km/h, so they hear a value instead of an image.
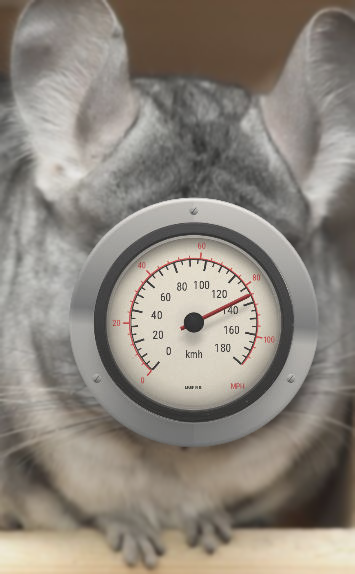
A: 135 km/h
